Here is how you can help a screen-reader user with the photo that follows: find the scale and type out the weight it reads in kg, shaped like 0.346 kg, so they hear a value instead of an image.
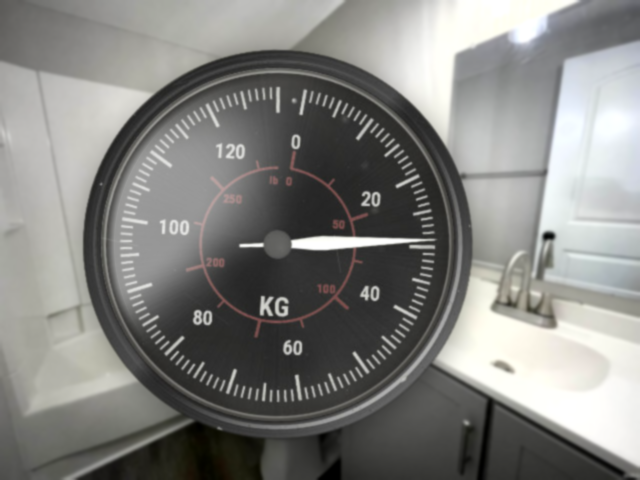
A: 29 kg
